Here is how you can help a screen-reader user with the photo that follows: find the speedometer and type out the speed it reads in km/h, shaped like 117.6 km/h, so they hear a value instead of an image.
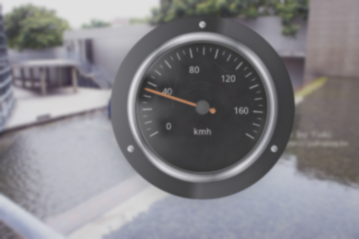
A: 35 km/h
